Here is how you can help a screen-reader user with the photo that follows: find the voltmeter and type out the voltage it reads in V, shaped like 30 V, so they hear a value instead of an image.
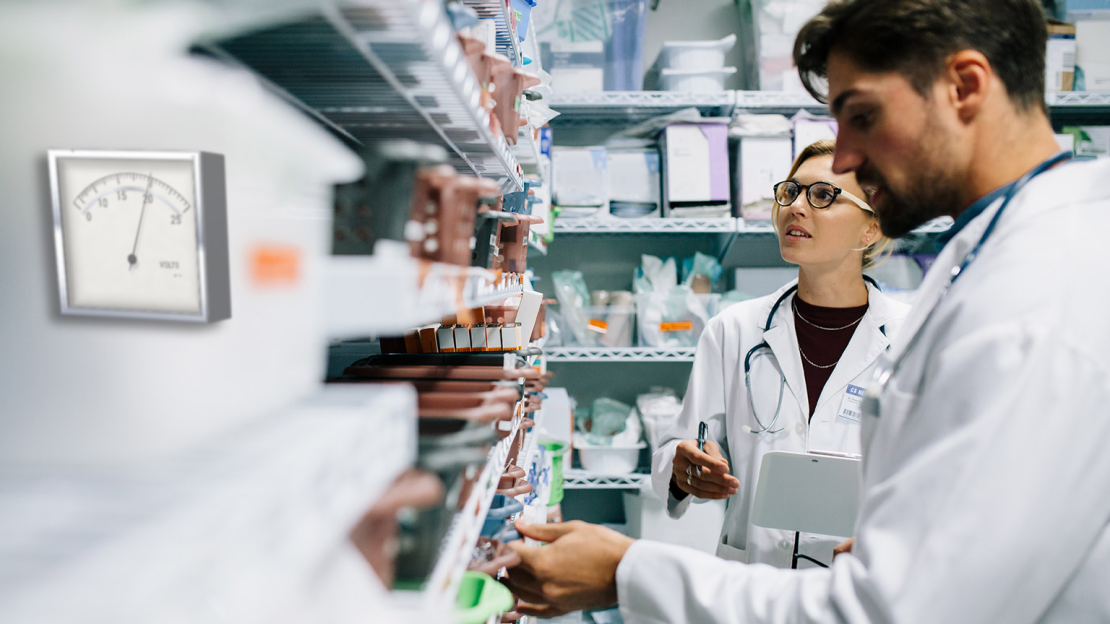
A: 20 V
